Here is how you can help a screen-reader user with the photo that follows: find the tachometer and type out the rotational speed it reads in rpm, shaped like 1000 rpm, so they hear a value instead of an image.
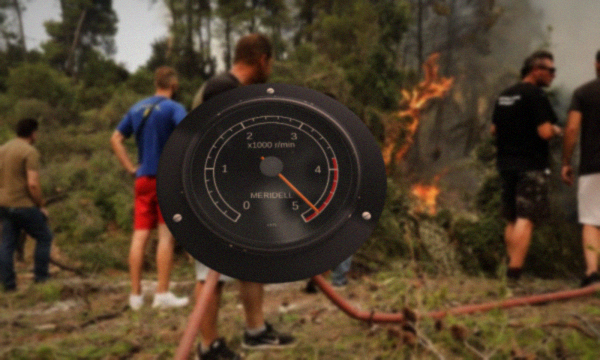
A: 4800 rpm
